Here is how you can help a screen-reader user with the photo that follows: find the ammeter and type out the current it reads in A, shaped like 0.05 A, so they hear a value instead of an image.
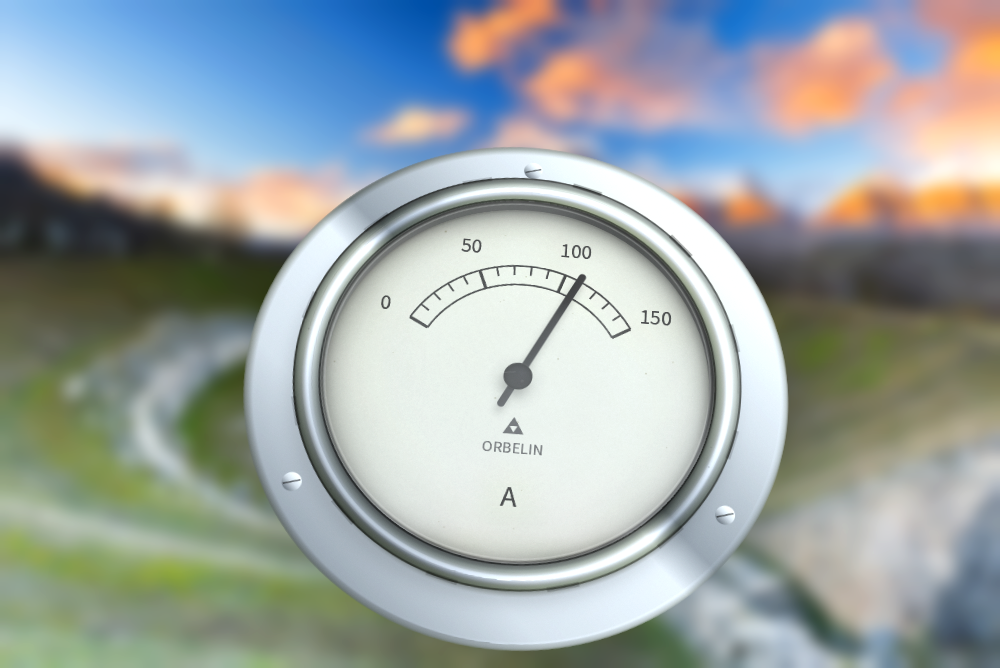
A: 110 A
